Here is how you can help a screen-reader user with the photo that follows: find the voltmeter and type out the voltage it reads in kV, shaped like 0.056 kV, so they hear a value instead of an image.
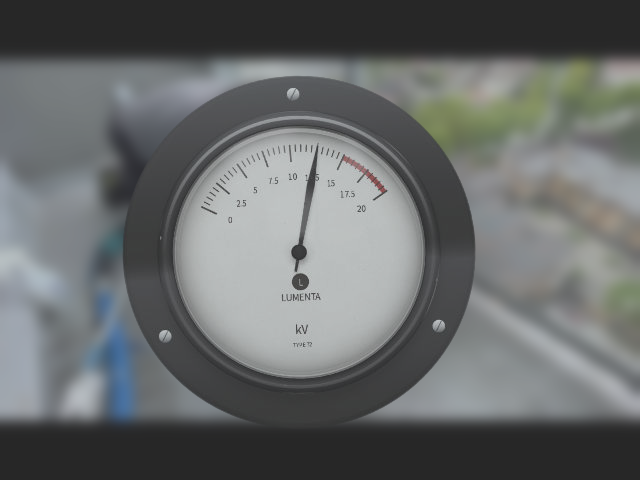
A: 12.5 kV
